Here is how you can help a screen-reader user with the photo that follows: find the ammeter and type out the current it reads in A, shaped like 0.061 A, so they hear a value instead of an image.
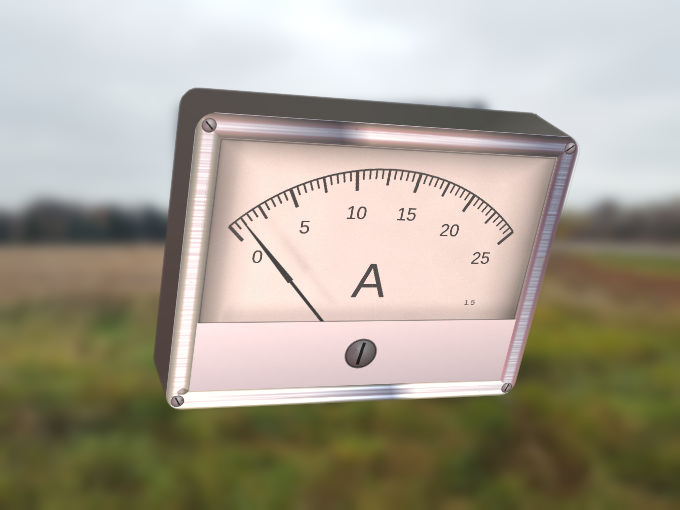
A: 1 A
